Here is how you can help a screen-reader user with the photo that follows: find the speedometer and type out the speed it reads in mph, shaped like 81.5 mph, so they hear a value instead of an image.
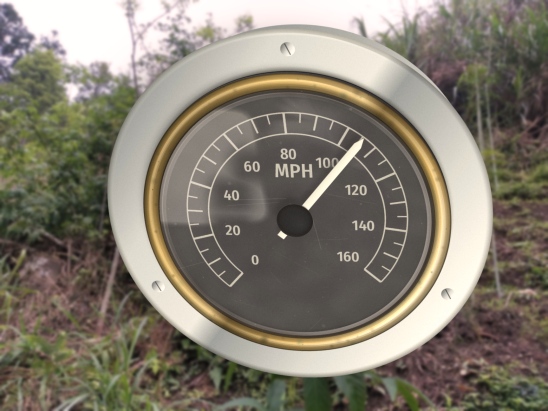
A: 105 mph
